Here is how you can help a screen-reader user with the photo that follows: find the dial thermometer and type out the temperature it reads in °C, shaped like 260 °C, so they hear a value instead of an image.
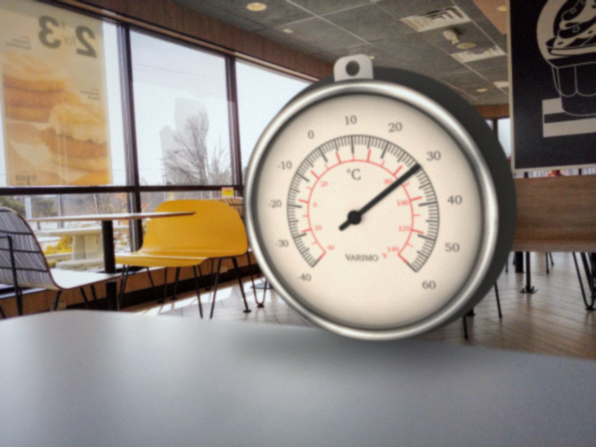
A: 30 °C
